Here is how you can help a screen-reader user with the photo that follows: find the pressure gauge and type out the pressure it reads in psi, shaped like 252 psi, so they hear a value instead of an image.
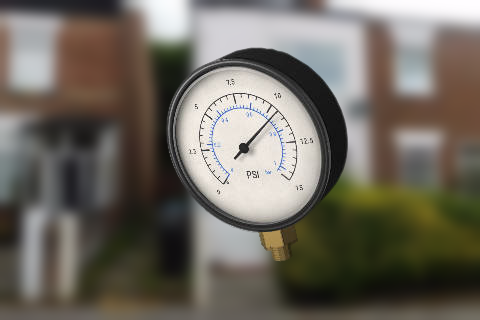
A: 10.5 psi
